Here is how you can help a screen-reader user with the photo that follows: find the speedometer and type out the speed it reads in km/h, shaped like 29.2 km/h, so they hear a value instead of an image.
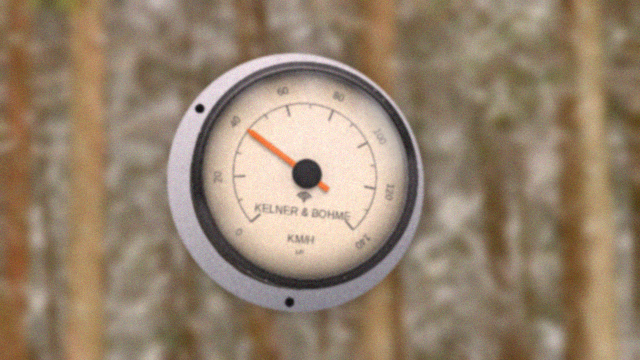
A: 40 km/h
